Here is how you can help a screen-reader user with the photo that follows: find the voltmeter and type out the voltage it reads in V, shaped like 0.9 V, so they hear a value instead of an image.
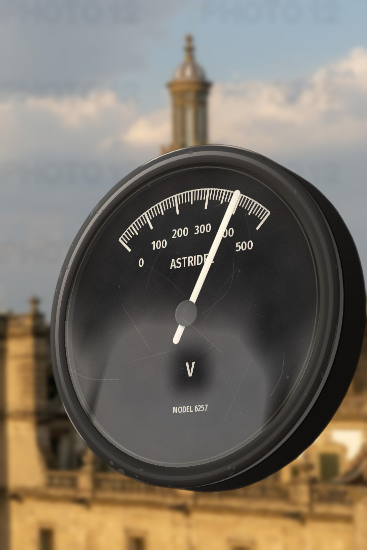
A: 400 V
